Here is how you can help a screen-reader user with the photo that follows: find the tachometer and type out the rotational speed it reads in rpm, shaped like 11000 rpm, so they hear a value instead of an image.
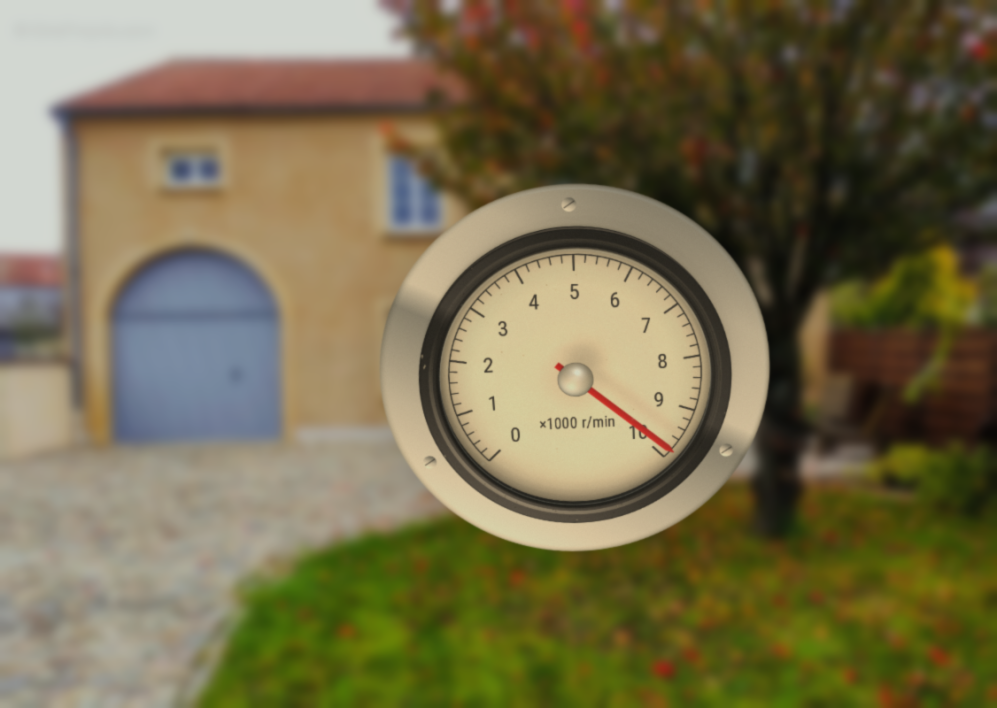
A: 9800 rpm
